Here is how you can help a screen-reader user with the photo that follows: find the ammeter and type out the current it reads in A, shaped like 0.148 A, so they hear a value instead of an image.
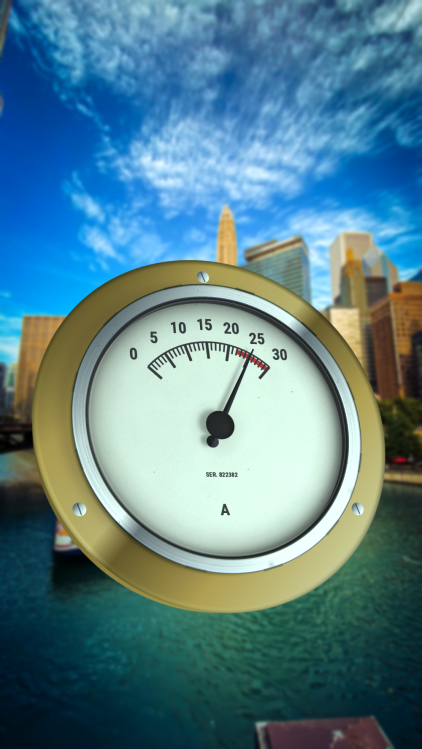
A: 25 A
